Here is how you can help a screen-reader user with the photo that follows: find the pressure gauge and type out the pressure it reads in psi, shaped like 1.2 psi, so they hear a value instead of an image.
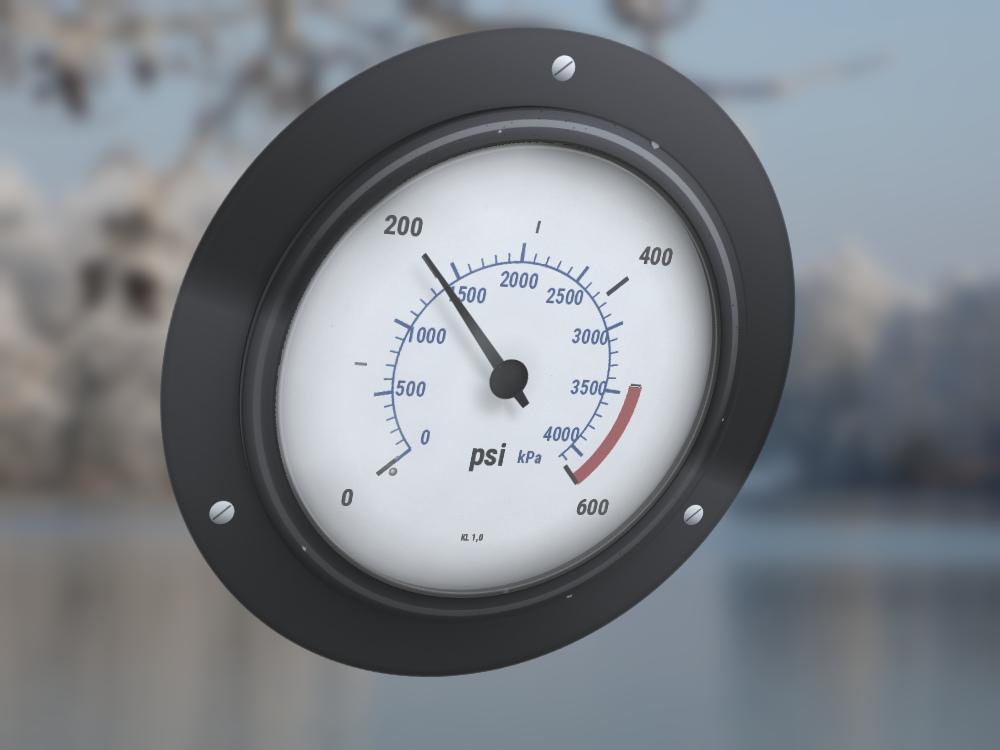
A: 200 psi
